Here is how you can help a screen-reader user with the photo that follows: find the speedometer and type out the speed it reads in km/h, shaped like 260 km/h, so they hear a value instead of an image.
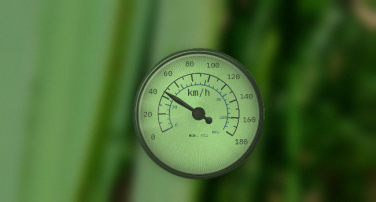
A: 45 km/h
